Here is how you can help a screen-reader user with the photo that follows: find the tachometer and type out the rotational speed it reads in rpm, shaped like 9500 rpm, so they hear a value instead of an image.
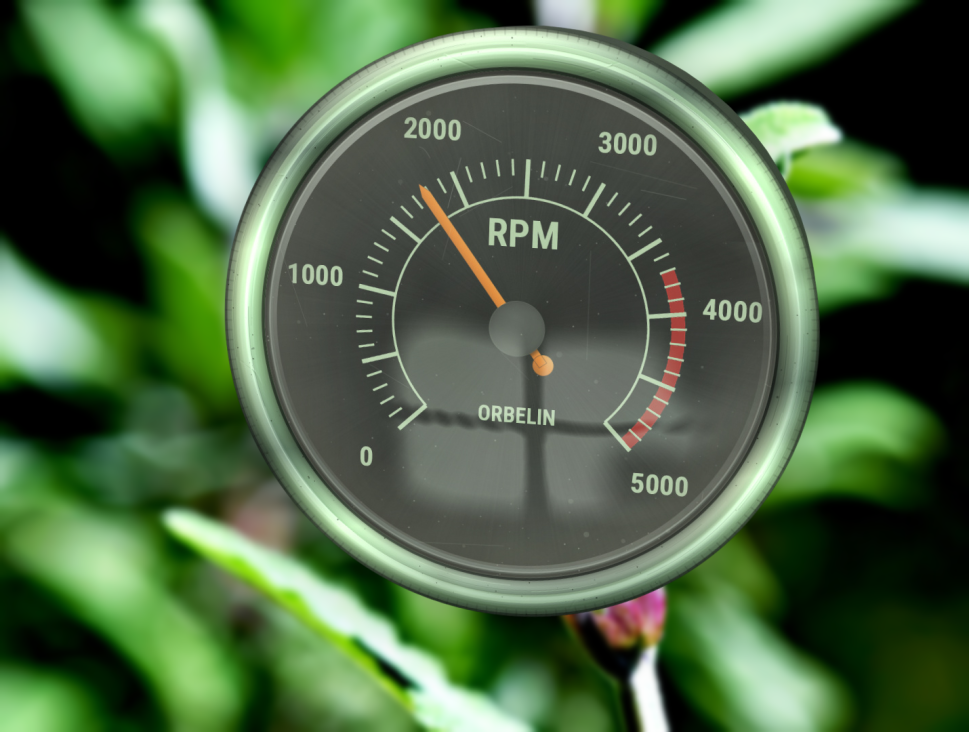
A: 1800 rpm
